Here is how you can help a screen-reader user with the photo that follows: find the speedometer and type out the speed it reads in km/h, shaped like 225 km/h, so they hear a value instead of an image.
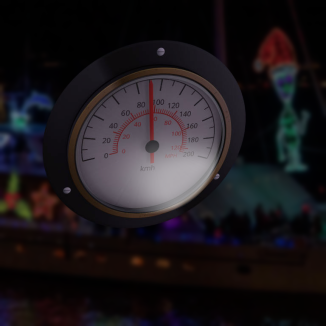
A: 90 km/h
